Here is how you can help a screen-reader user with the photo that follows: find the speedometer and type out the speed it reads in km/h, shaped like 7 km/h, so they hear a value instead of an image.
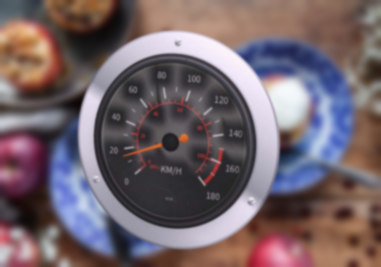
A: 15 km/h
